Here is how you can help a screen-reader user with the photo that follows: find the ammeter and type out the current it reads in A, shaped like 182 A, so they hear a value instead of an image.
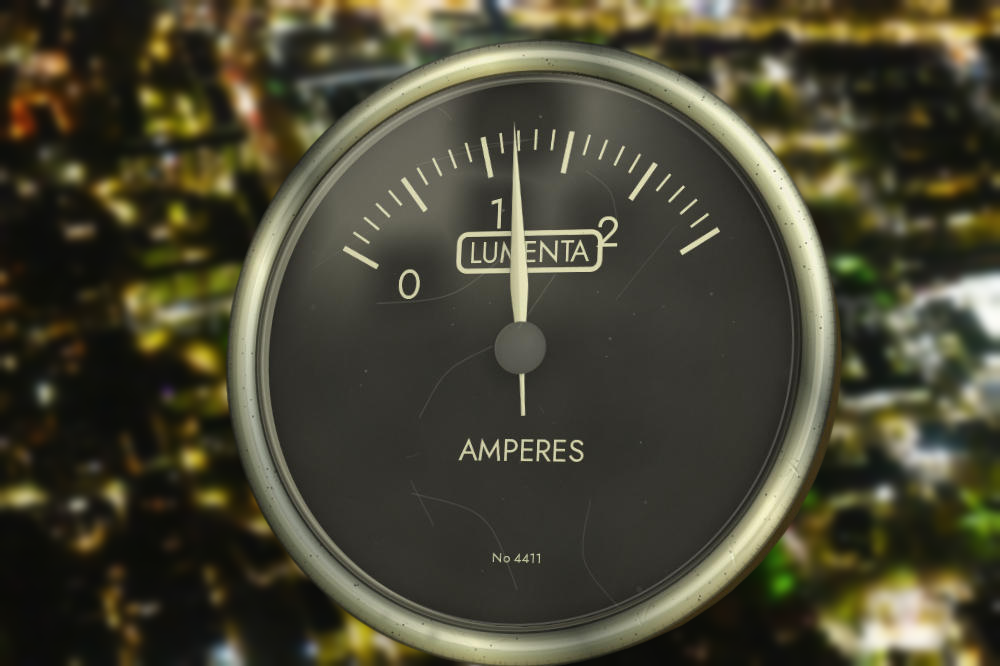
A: 1.2 A
